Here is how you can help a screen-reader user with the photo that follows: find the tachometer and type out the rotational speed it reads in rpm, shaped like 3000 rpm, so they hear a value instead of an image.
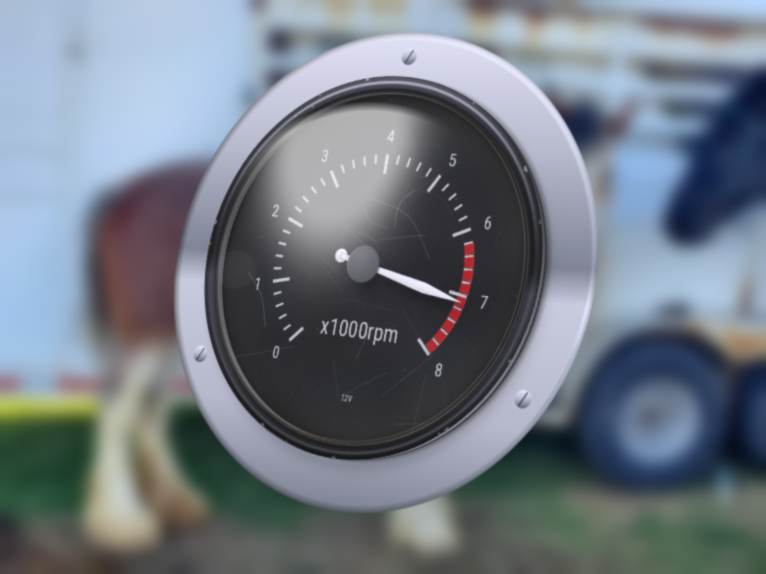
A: 7100 rpm
